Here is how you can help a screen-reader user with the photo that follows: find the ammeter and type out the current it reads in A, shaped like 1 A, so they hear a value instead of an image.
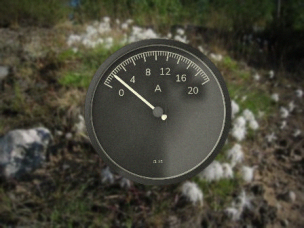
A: 2 A
